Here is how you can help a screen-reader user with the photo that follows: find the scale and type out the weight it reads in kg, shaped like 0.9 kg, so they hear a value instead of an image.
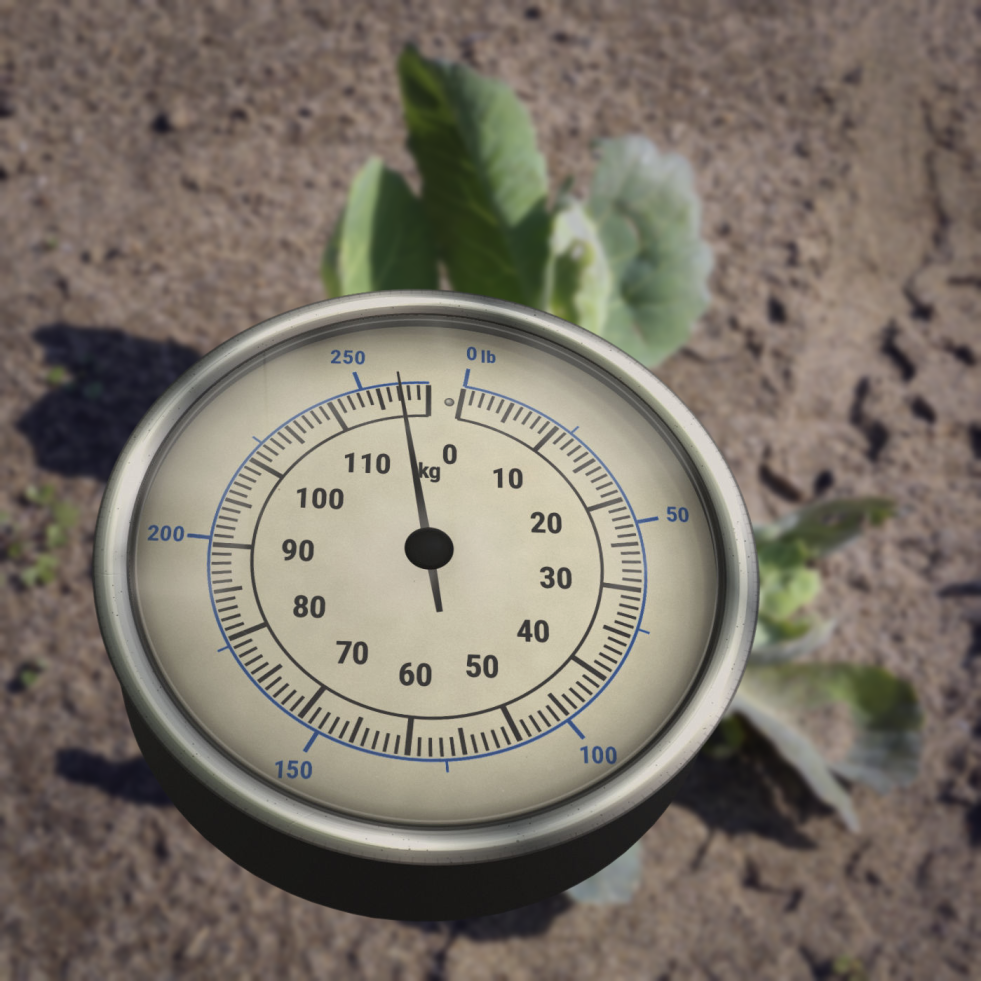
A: 117 kg
